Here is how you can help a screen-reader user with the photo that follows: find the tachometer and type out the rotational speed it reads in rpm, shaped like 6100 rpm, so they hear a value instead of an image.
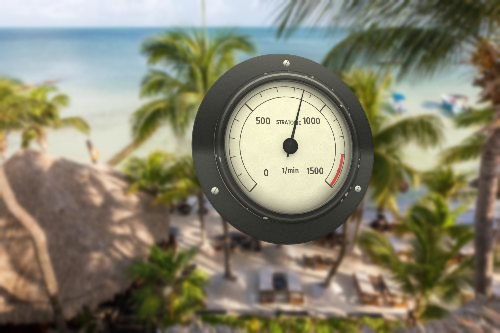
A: 850 rpm
